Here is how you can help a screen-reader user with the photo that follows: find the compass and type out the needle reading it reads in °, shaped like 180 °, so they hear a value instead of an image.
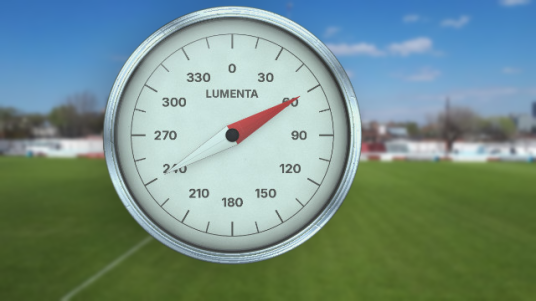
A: 60 °
